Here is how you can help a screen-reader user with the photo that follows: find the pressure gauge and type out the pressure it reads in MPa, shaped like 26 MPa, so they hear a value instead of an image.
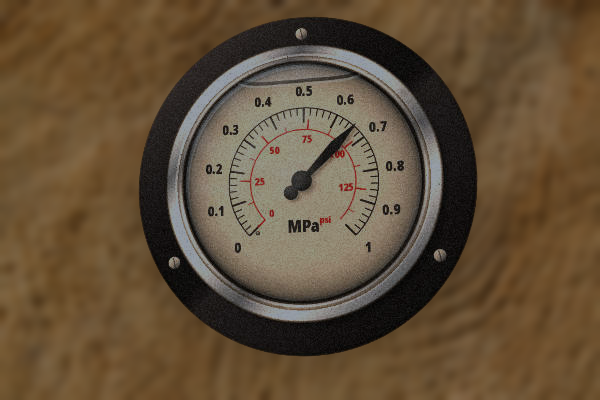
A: 0.66 MPa
